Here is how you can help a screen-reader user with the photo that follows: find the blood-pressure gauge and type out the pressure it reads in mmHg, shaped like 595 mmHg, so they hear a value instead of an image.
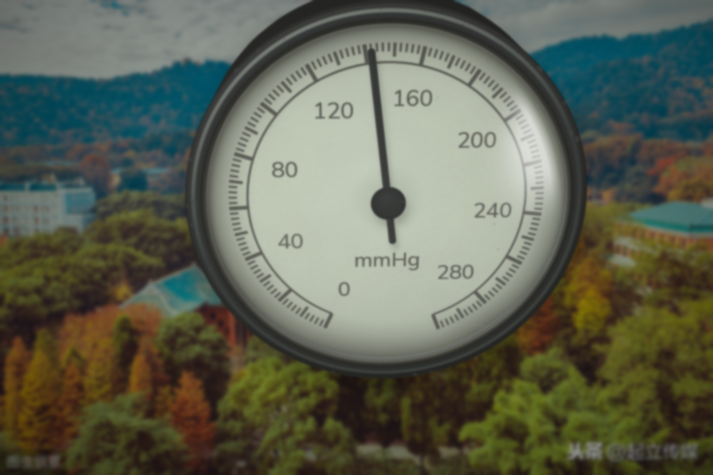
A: 142 mmHg
